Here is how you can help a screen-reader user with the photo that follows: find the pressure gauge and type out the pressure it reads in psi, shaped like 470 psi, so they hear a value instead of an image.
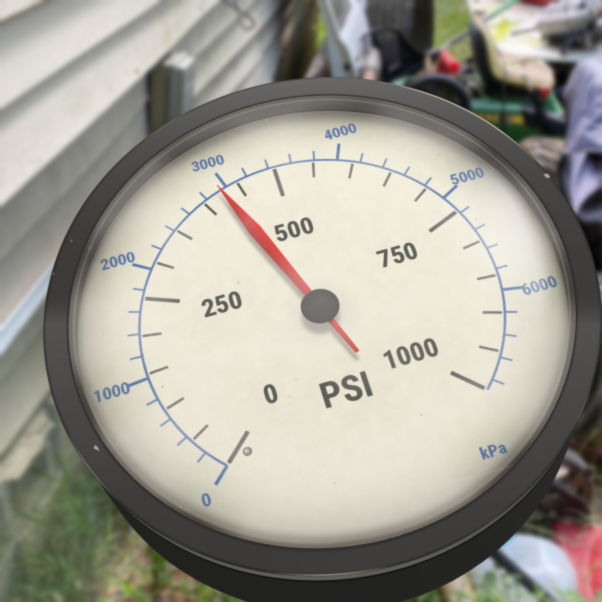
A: 425 psi
